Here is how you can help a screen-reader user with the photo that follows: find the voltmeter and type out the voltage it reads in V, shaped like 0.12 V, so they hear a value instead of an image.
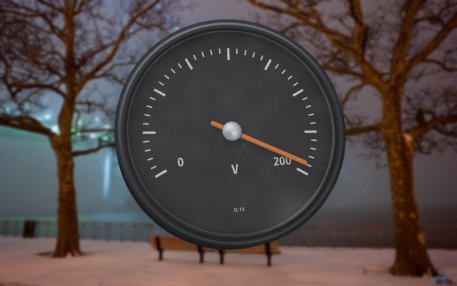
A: 195 V
